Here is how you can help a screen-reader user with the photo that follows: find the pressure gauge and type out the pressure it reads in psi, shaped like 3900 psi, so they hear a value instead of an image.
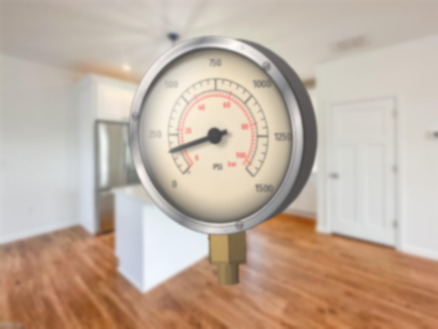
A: 150 psi
